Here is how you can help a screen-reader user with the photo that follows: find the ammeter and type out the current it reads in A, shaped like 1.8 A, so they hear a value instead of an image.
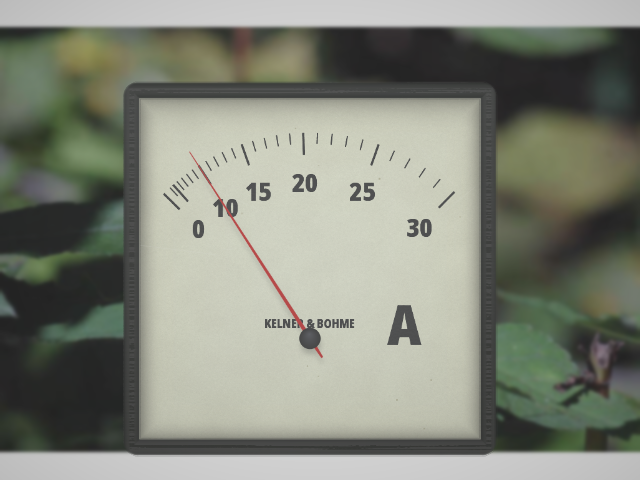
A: 10 A
